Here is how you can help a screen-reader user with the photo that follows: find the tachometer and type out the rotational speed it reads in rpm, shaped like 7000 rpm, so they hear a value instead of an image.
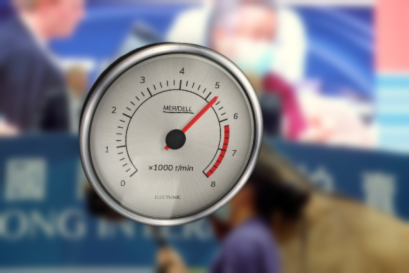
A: 5200 rpm
